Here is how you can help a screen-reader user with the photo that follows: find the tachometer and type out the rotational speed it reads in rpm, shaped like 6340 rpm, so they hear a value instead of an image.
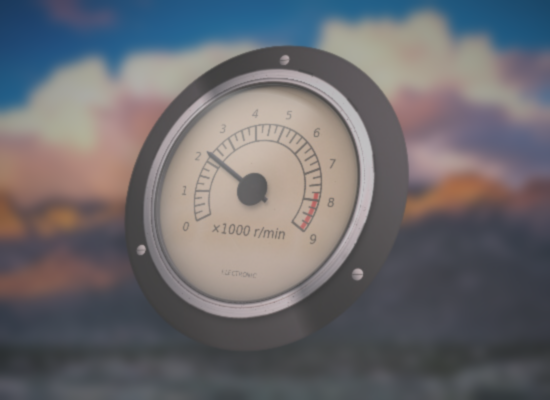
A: 2250 rpm
